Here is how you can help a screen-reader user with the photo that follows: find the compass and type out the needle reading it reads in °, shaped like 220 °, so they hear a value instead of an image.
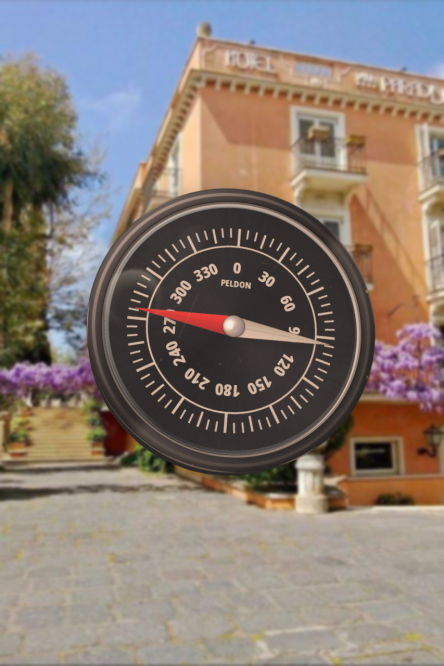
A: 275 °
